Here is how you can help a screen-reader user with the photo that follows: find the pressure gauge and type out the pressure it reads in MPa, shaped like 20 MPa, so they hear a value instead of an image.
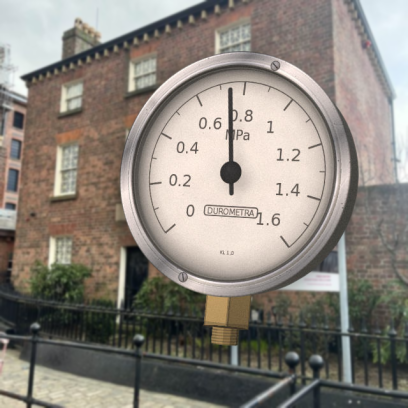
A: 0.75 MPa
